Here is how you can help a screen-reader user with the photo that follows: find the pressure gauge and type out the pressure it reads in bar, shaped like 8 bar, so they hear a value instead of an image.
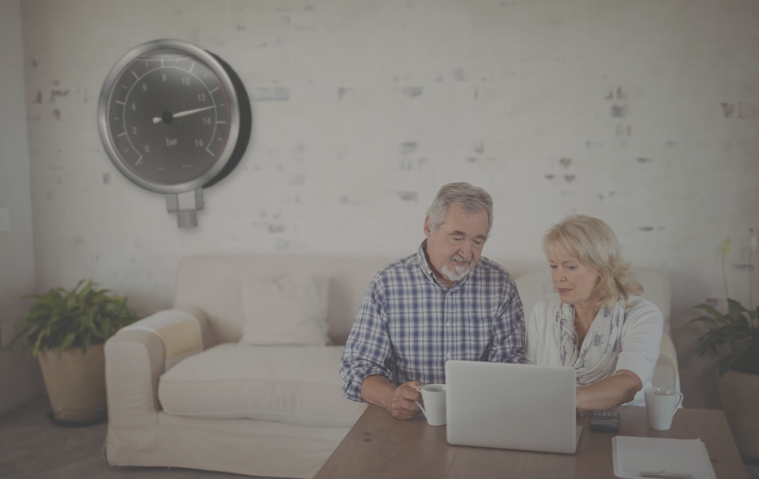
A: 13 bar
